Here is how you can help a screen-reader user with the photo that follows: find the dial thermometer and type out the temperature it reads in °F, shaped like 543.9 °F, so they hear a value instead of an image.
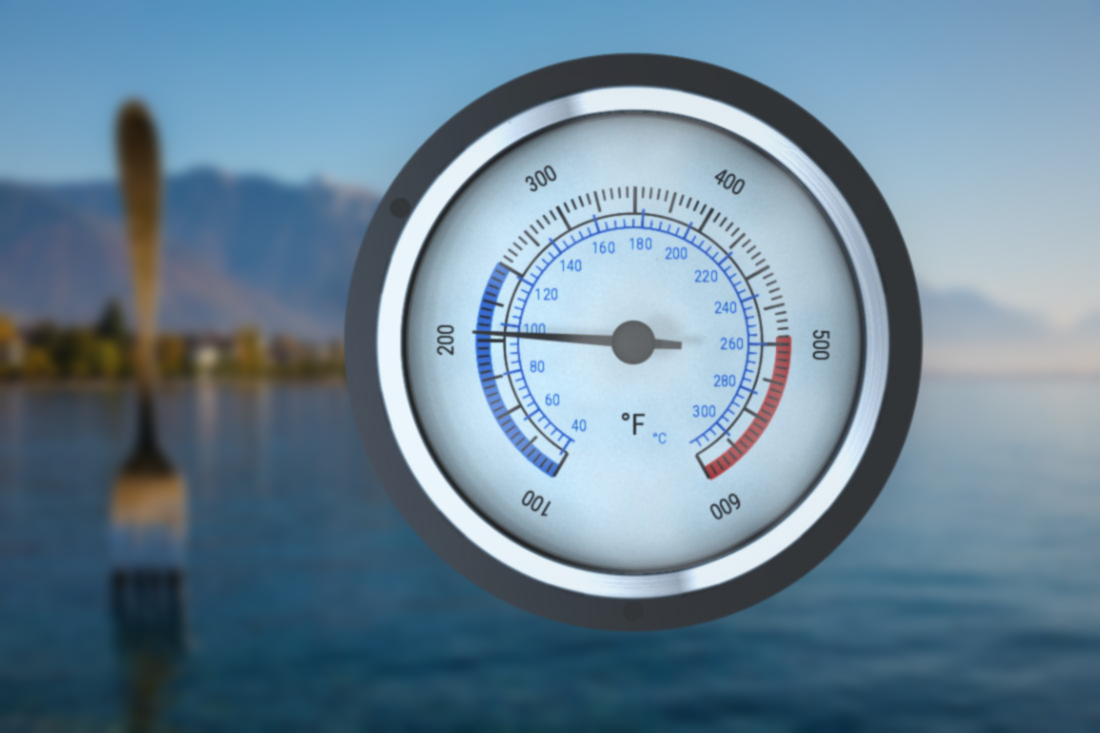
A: 205 °F
